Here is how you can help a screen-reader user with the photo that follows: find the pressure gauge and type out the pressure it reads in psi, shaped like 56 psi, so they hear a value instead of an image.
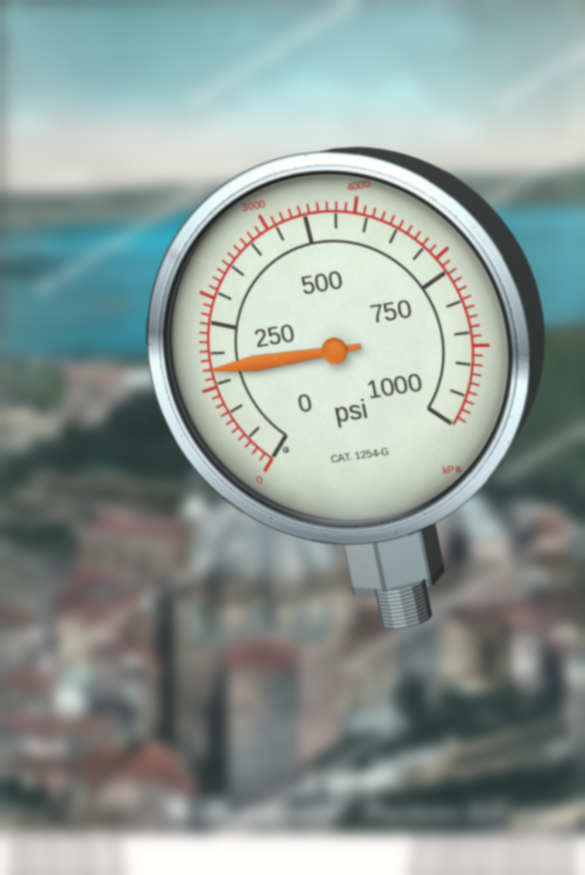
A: 175 psi
